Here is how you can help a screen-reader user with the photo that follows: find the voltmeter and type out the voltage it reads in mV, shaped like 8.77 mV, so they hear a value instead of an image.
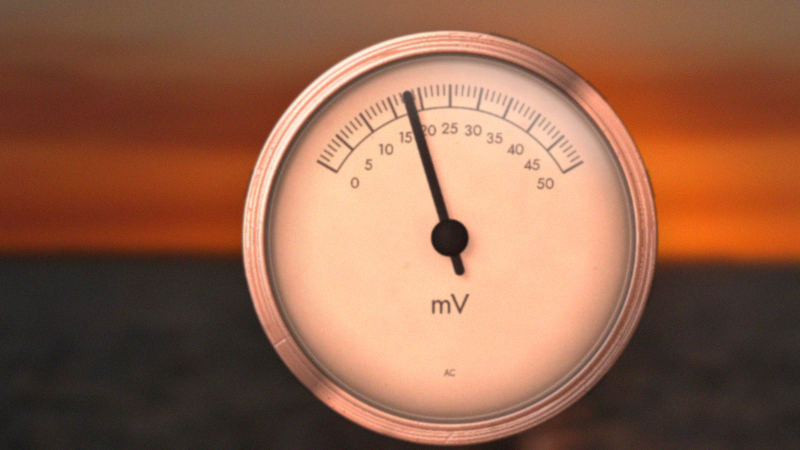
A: 18 mV
